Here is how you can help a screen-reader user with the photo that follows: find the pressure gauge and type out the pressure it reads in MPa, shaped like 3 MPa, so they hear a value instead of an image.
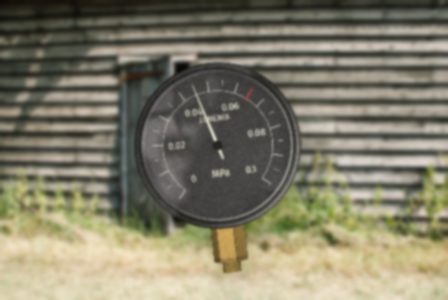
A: 0.045 MPa
